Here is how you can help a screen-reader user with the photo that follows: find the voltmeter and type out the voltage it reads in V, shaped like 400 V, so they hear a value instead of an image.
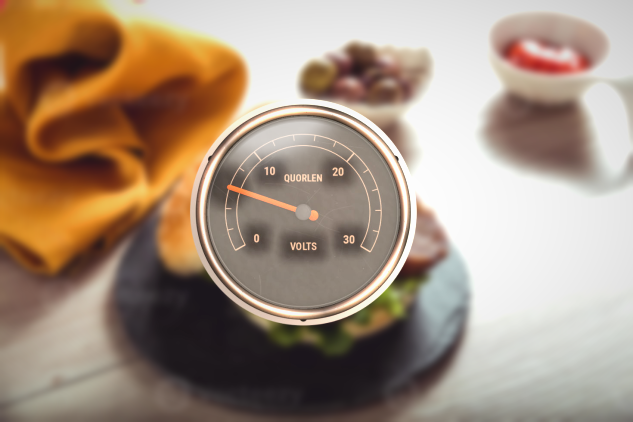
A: 6 V
